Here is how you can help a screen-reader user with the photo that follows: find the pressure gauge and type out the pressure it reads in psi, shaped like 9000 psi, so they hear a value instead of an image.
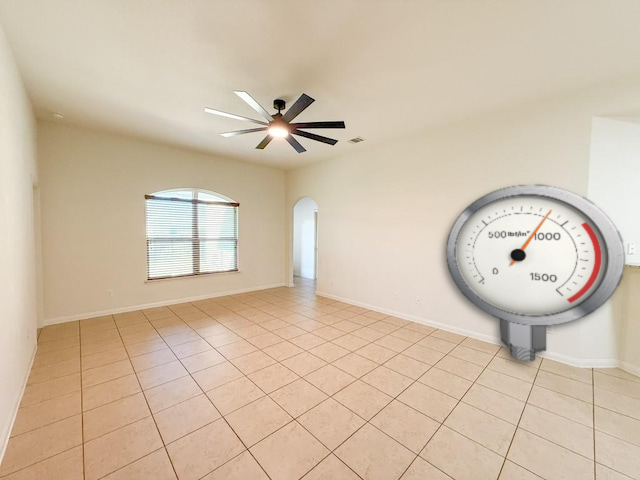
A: 900 psi
